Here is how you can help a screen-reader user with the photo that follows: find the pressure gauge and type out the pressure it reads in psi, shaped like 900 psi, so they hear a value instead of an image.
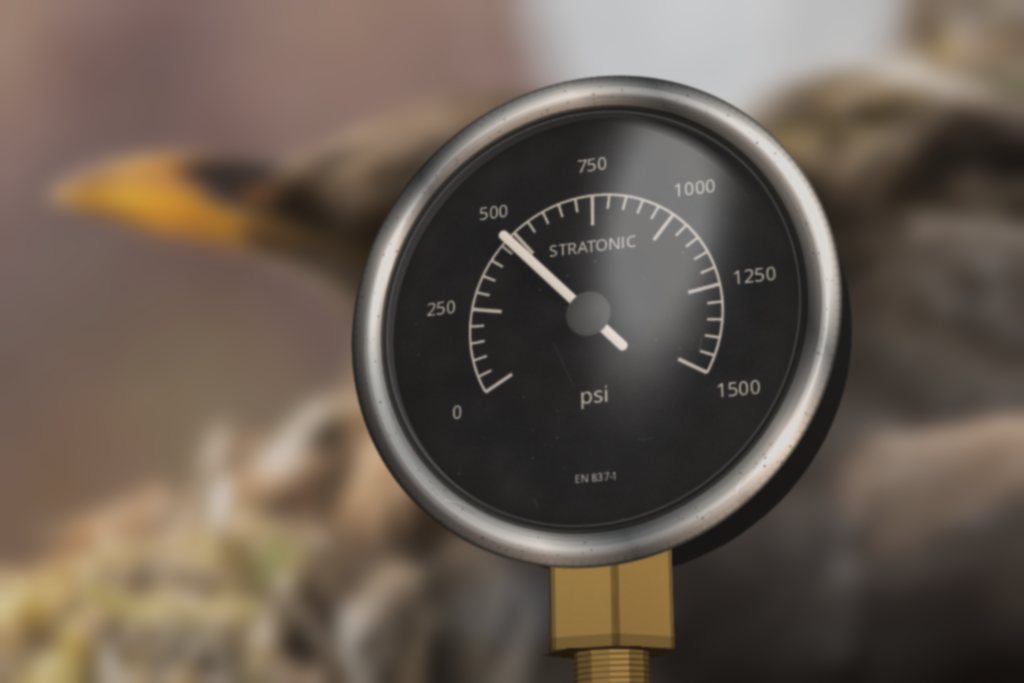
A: 475 psi
